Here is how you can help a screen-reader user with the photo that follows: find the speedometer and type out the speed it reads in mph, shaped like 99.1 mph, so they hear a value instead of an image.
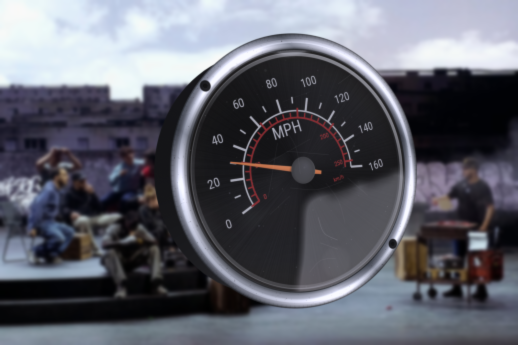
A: 30 mph
